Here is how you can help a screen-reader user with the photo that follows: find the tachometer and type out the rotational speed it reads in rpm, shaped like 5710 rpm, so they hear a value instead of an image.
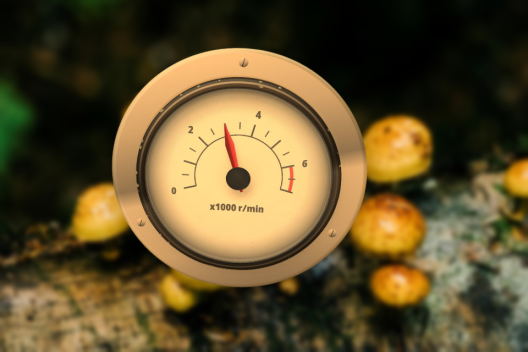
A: 3000 rpm
